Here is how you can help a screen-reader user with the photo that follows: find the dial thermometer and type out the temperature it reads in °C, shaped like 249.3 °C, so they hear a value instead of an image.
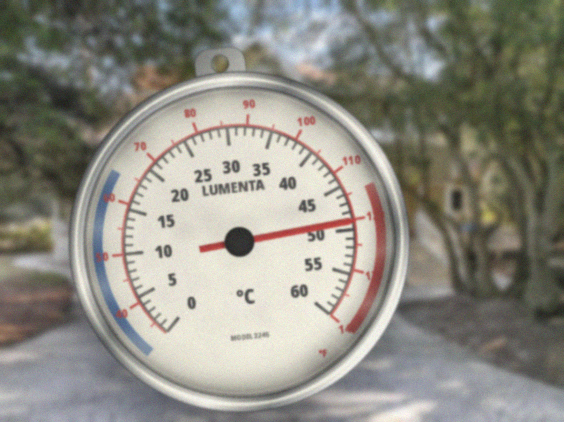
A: 49 °C
